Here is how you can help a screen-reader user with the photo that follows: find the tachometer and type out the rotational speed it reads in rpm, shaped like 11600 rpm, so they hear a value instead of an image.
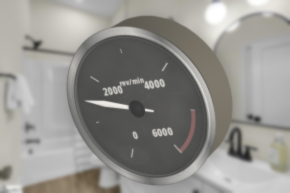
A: 1500 rpm
